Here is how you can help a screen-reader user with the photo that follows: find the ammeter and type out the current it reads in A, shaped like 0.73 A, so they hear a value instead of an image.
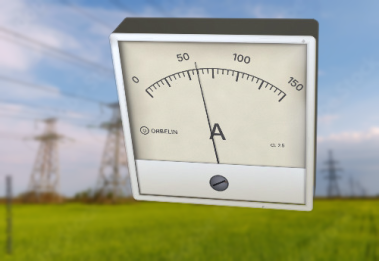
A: 60 A
